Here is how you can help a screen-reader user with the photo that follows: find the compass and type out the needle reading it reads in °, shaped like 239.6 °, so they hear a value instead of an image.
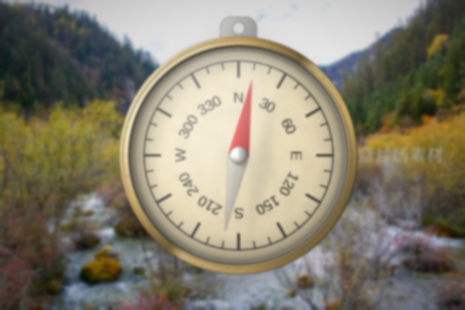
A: 10 °
